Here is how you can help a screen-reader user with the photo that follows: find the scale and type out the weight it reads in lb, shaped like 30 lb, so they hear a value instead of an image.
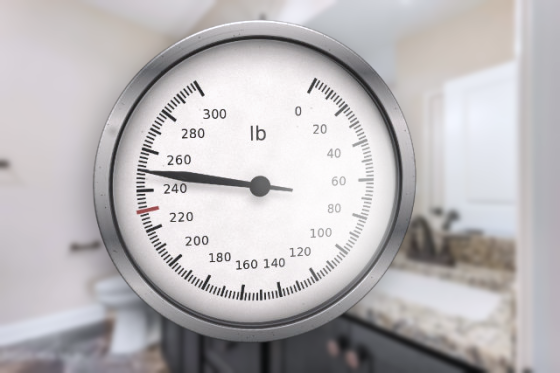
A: 250 lb
